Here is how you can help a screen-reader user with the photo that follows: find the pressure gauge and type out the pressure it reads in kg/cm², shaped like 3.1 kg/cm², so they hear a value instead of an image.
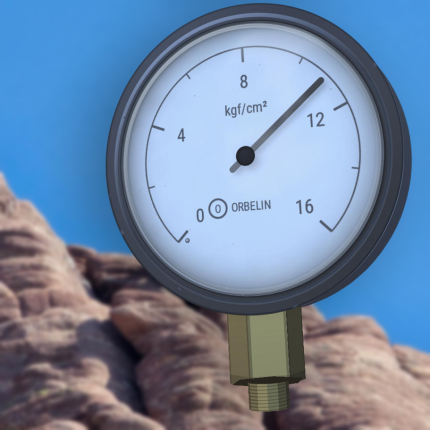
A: 11 kg/cm²
